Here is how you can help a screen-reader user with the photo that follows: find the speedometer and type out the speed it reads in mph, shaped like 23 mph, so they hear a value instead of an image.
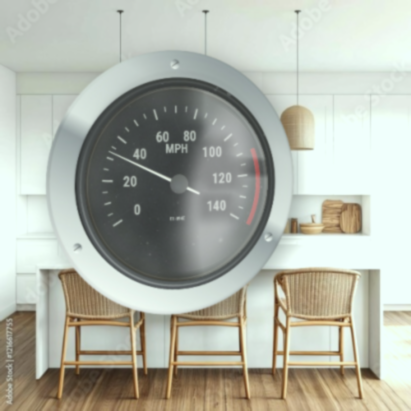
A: 32.5 mph
